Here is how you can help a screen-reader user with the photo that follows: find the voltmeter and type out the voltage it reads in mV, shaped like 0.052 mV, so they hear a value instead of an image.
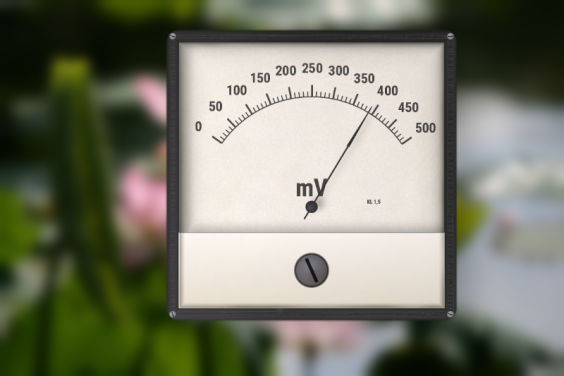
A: 390 mV
